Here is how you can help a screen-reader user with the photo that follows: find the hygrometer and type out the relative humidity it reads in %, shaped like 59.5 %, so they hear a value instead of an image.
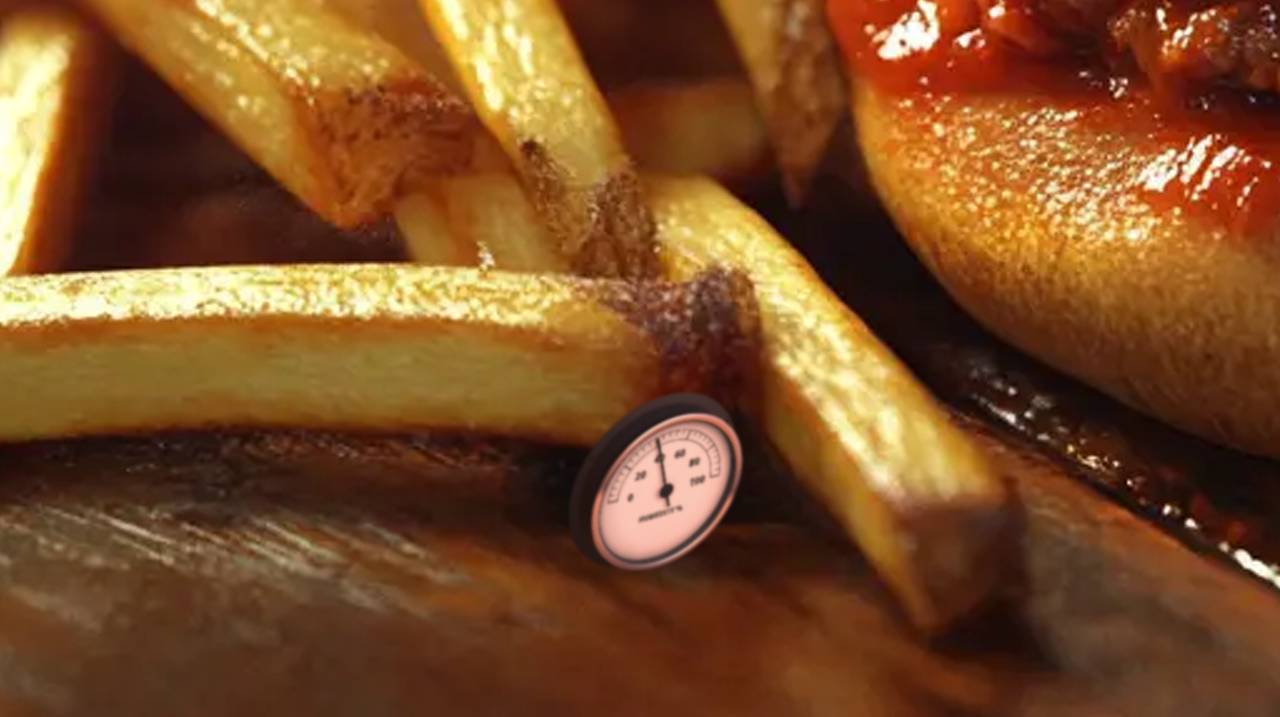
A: 40 %
